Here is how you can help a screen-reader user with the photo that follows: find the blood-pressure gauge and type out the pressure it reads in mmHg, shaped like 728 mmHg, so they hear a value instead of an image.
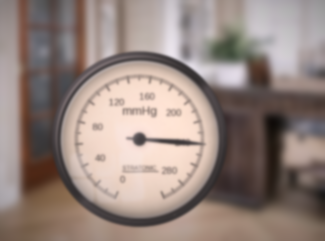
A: 240 mmHg
